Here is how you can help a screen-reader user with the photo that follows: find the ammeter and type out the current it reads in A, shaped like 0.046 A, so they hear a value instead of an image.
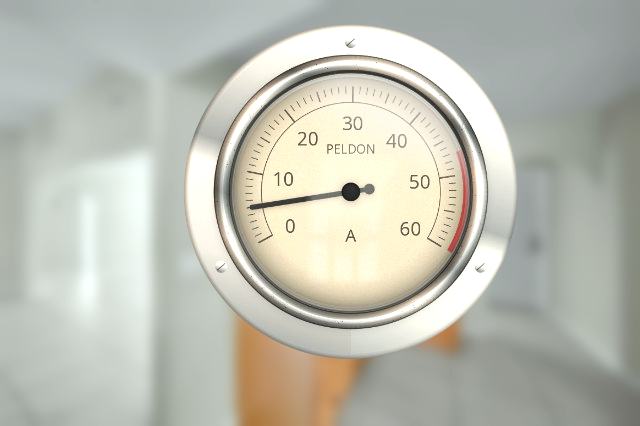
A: 5 A
